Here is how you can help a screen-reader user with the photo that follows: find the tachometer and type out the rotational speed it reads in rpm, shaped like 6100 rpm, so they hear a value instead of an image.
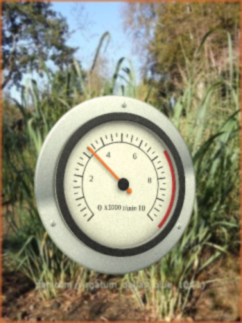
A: 3250 rpm
